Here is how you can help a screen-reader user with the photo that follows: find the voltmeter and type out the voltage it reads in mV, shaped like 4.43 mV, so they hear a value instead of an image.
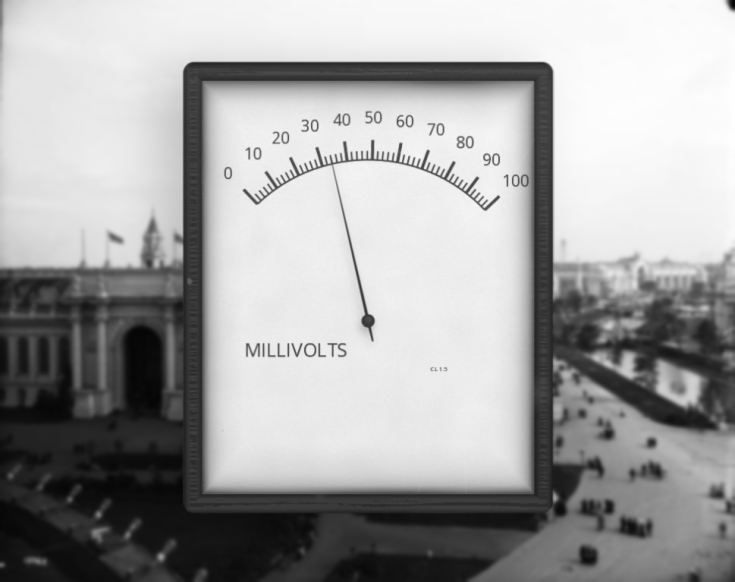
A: 34 mV
